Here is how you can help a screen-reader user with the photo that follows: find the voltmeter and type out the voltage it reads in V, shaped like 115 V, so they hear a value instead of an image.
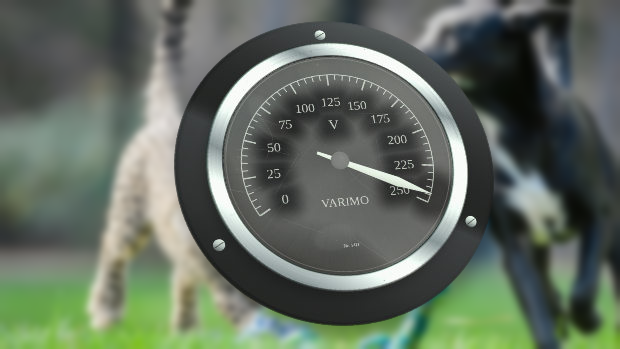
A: 245 V
